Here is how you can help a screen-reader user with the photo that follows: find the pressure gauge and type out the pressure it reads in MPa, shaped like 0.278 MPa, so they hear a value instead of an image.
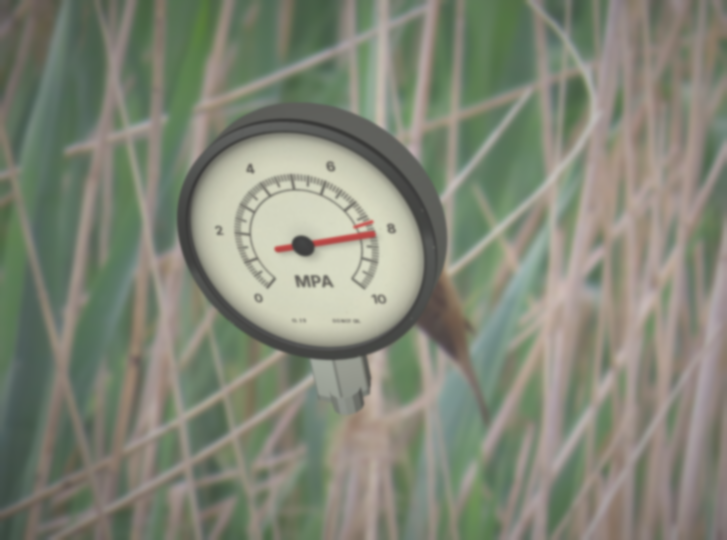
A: 8 MPa
